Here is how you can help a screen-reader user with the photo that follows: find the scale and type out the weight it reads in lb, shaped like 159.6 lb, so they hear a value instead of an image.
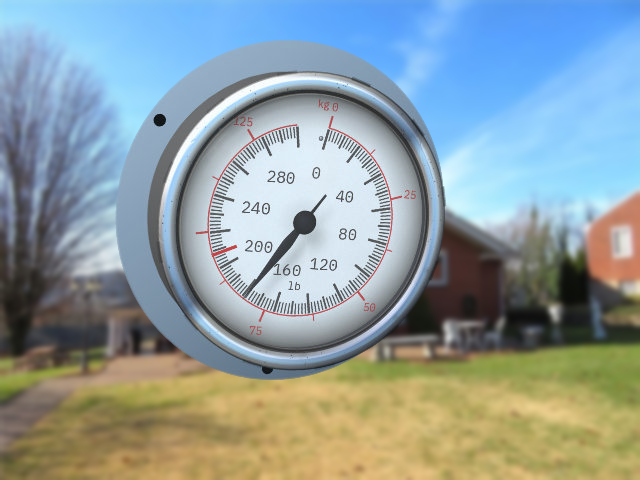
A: 180 lb
